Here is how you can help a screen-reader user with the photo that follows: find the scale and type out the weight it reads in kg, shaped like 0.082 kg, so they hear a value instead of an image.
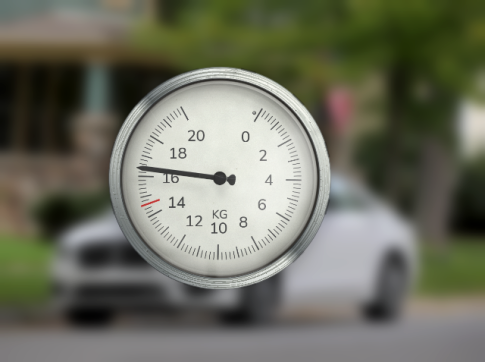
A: 16.4 kg
